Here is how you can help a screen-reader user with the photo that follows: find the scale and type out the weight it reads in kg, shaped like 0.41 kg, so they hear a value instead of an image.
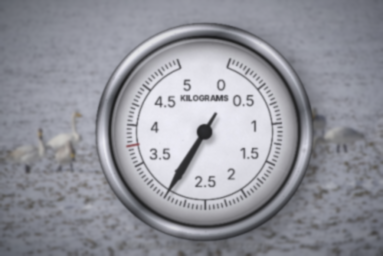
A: 3 kg
